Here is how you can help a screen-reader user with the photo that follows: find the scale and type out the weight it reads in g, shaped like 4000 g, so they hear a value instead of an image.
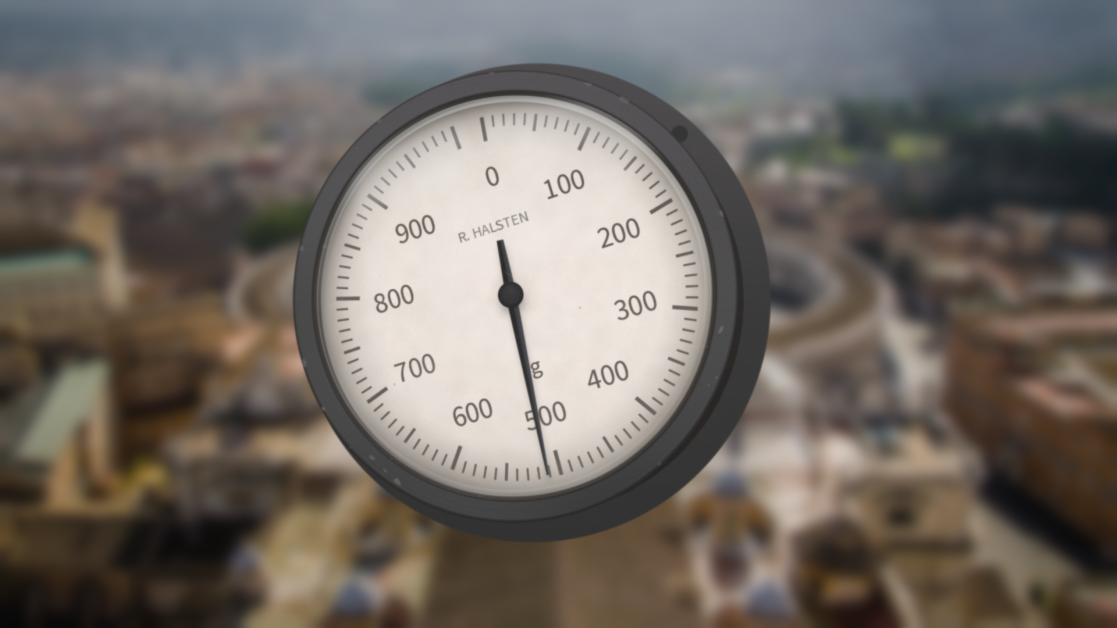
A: 510 g
